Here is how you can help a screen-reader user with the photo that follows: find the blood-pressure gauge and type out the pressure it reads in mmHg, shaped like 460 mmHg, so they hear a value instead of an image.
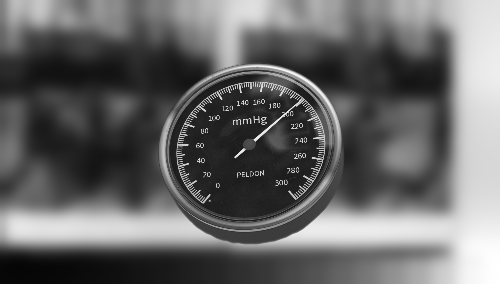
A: 200 mmHg
